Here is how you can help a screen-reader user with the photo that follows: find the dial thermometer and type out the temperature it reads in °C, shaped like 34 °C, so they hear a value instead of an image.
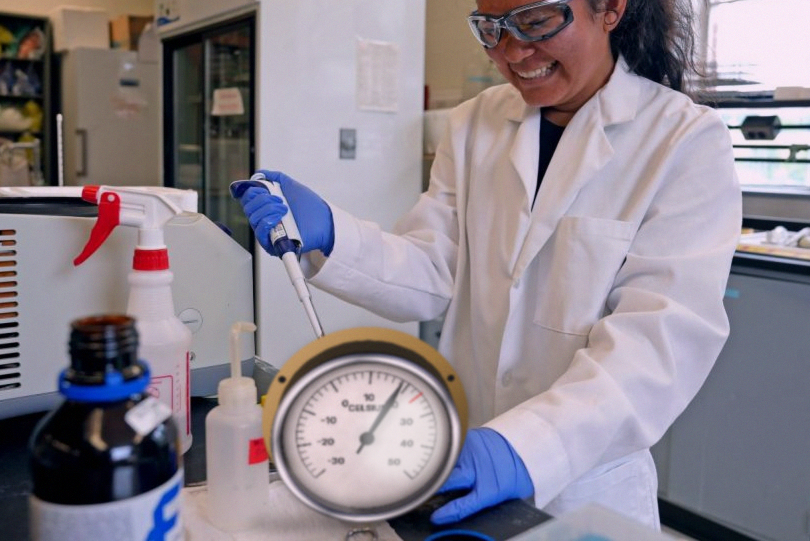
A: 18 °C
